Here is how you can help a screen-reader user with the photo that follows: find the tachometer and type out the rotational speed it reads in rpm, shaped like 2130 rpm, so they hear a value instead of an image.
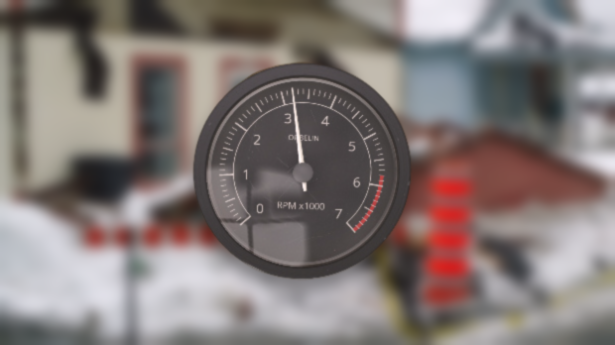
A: 3200 rpm
